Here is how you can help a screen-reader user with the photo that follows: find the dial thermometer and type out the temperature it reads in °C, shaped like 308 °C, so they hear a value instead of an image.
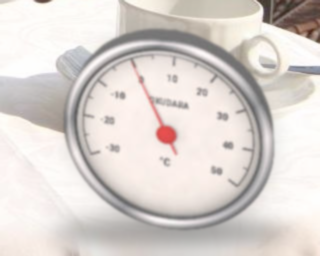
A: 0 °C
